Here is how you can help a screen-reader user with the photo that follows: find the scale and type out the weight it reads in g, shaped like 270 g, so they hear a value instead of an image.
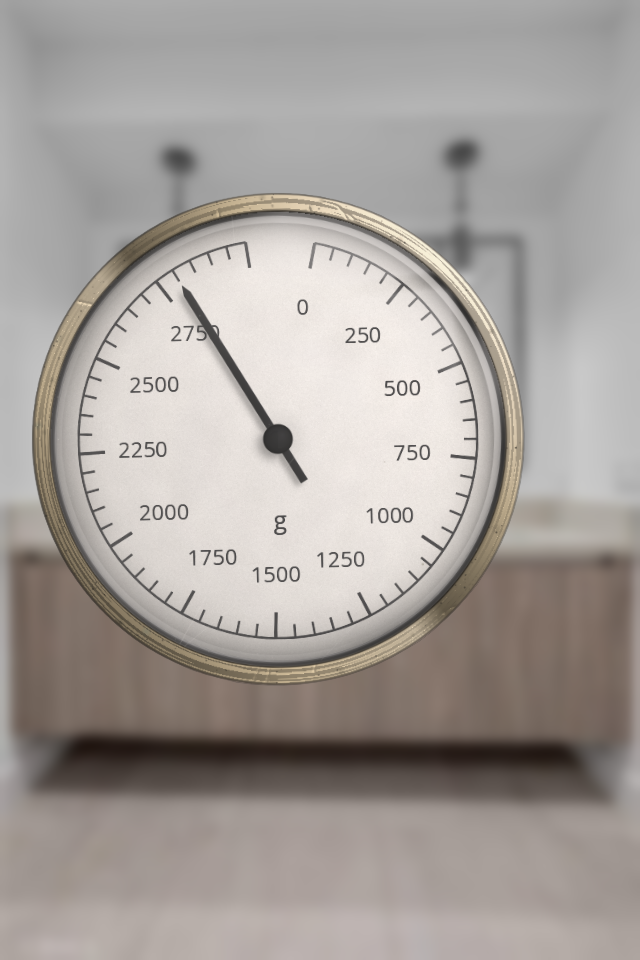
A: 2800 g
